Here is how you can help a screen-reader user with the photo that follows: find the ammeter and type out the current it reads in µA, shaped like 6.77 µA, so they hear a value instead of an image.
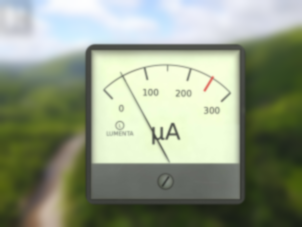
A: 50 µA
